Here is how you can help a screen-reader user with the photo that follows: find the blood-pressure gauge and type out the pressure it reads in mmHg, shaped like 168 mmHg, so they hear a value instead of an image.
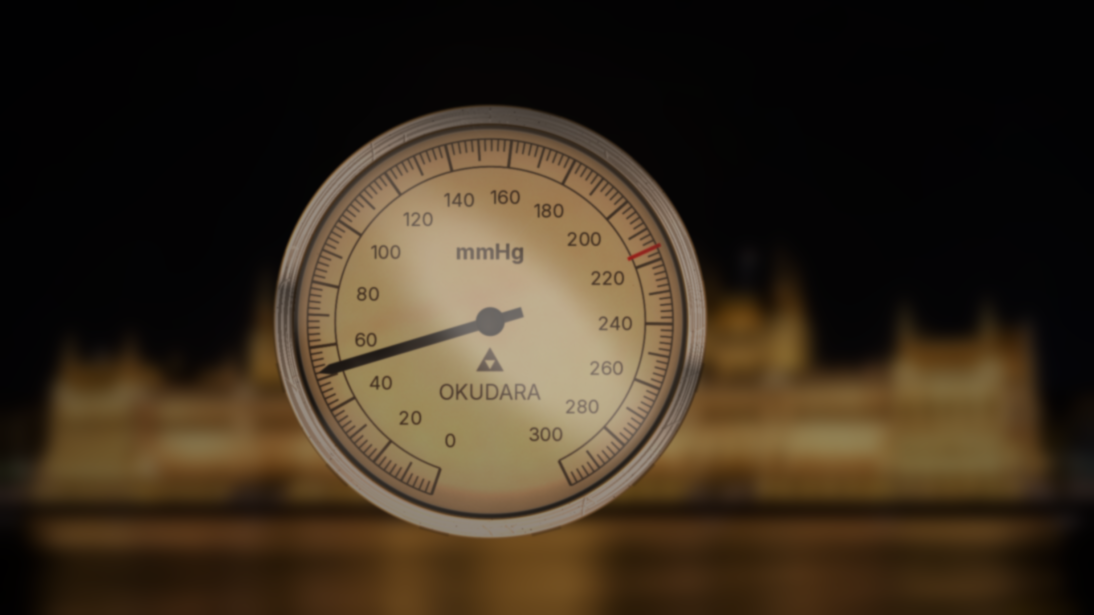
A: 52 mmHg
